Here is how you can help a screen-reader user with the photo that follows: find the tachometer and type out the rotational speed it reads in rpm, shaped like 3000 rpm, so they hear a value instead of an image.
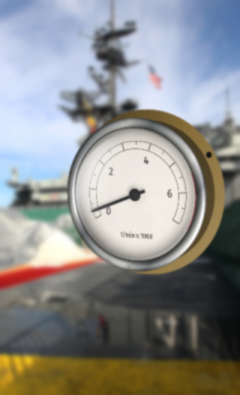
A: 250 rpm
